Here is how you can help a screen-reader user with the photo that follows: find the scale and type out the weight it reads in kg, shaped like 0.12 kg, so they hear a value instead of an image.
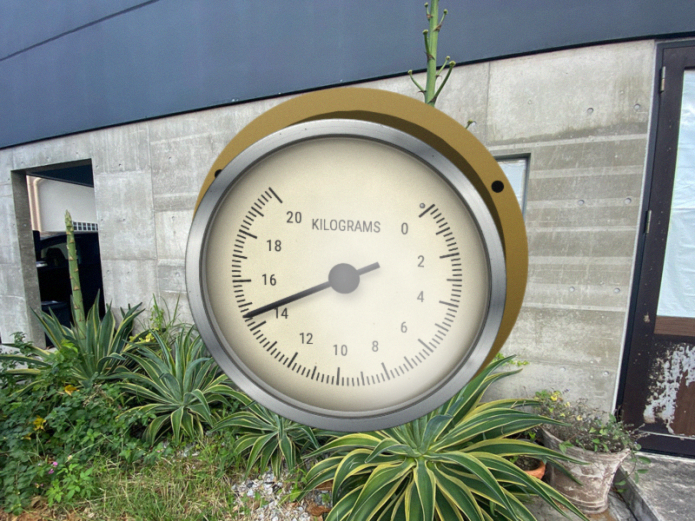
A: 14.6 kg
